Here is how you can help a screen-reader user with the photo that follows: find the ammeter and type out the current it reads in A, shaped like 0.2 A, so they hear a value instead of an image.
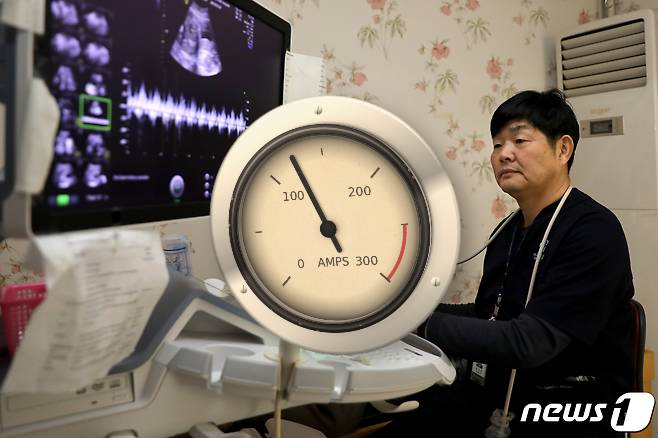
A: 125 A
